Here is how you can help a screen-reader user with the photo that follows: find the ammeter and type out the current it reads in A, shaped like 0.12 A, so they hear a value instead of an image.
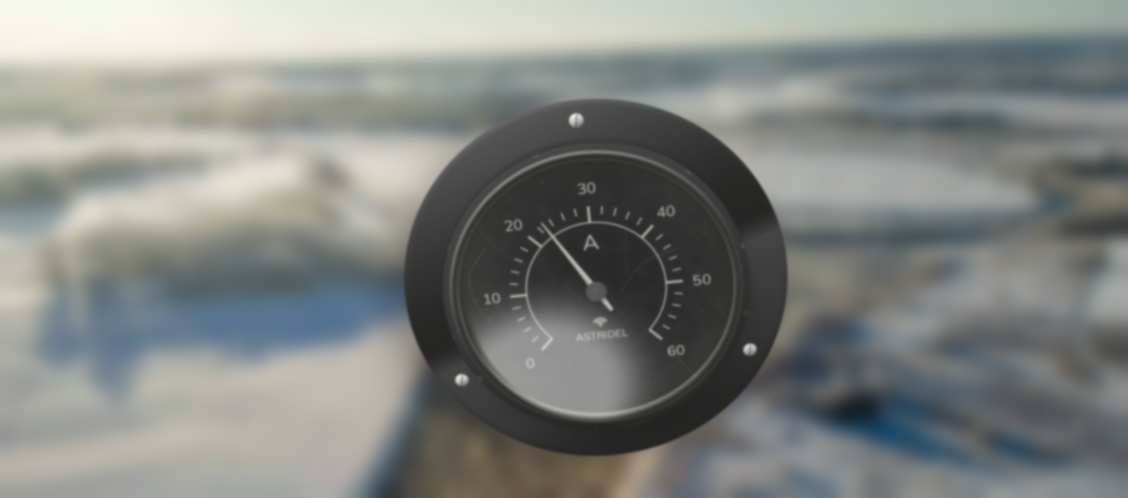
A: 23 A
